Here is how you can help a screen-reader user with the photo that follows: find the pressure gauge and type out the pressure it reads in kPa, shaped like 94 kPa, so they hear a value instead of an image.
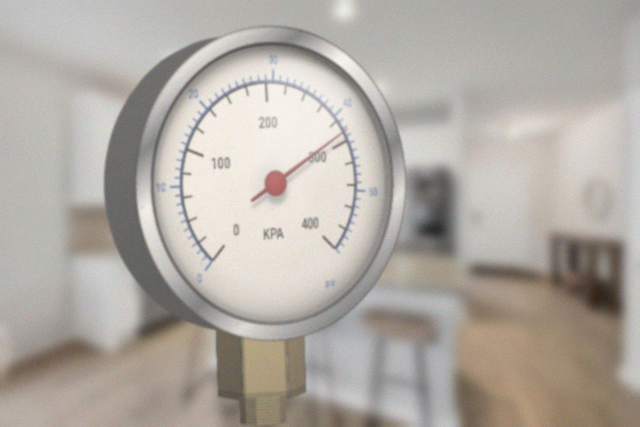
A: 290 kPa
